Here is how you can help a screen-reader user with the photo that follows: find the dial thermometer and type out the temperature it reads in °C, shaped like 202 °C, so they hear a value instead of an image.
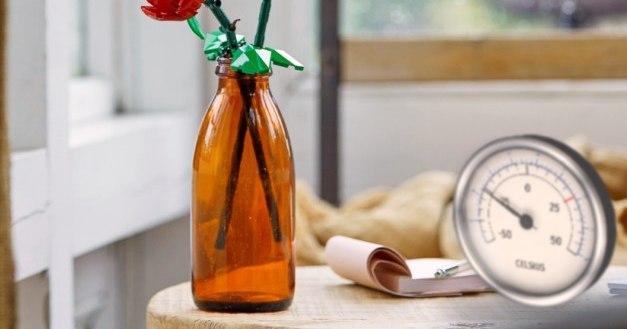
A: -25 °C
